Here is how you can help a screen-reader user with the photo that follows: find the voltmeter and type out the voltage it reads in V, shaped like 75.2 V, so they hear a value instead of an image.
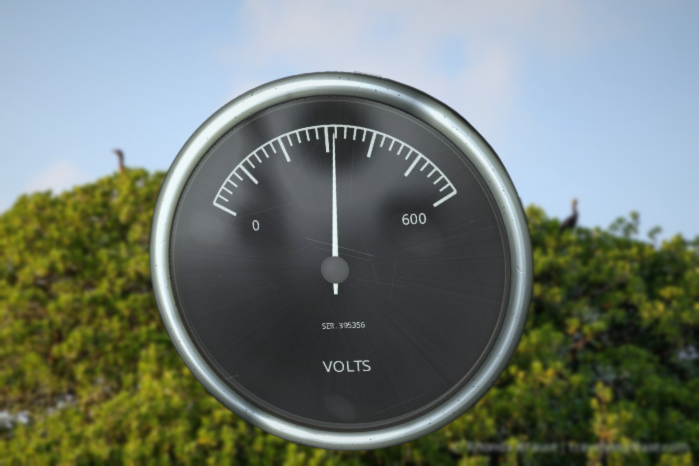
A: 320 V
